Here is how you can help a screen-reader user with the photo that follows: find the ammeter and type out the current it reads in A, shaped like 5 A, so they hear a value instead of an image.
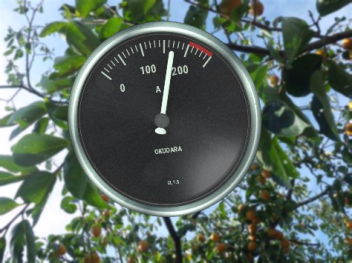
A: 170 A
